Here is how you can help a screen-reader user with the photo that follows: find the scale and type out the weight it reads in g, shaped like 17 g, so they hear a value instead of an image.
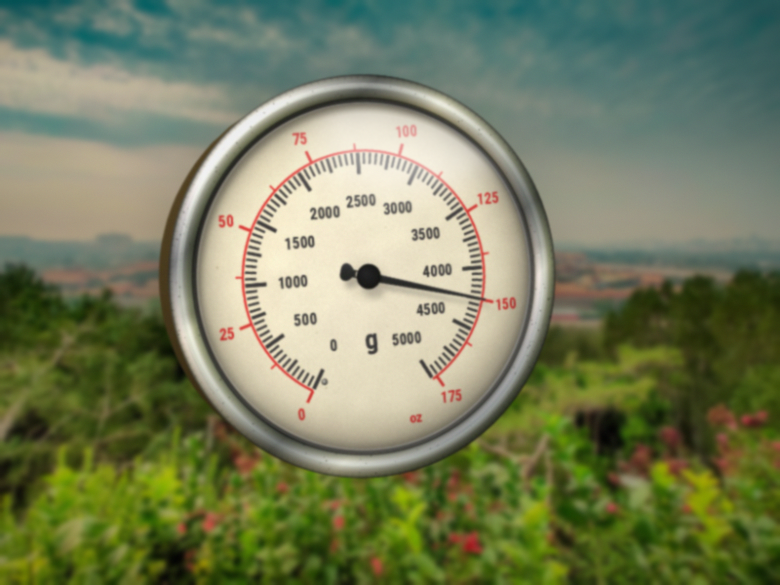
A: 4250 g
